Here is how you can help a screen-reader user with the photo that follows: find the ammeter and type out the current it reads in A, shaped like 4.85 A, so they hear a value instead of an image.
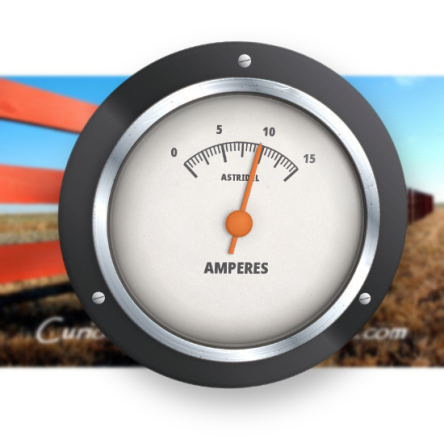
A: 9.5 A
